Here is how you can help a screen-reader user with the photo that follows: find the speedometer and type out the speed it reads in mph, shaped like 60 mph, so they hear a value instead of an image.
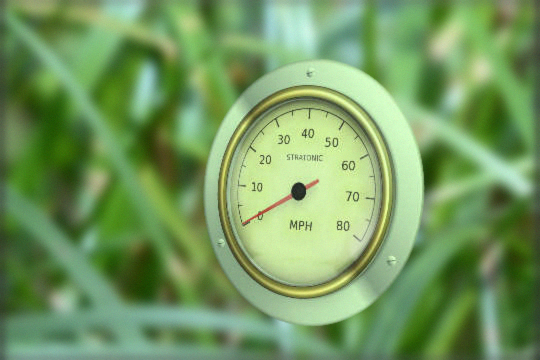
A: 0 mph
